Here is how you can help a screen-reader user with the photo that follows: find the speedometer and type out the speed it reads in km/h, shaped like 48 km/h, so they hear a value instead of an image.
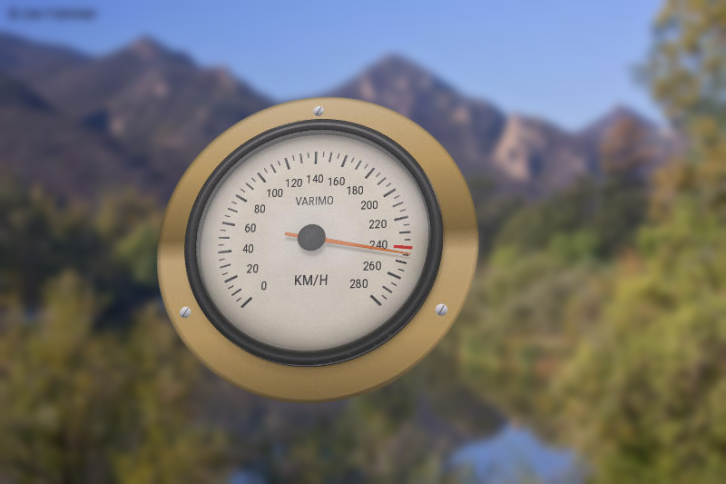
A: 245 km/h
